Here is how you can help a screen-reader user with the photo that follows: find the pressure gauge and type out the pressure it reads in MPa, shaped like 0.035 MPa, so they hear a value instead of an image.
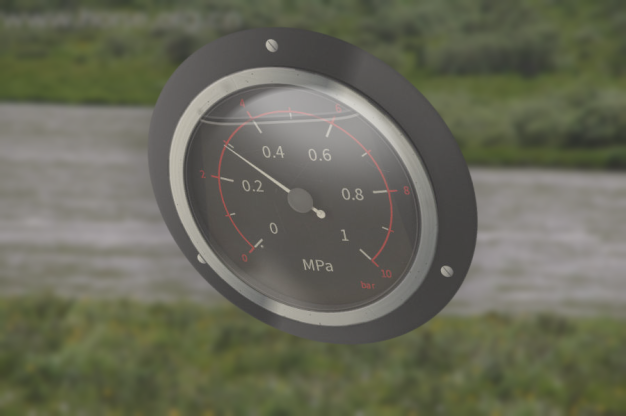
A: 0.3 MPa
